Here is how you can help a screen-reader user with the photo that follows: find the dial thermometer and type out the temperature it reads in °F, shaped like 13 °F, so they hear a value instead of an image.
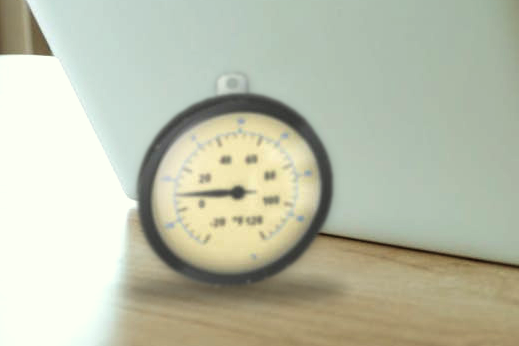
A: 8 °F
